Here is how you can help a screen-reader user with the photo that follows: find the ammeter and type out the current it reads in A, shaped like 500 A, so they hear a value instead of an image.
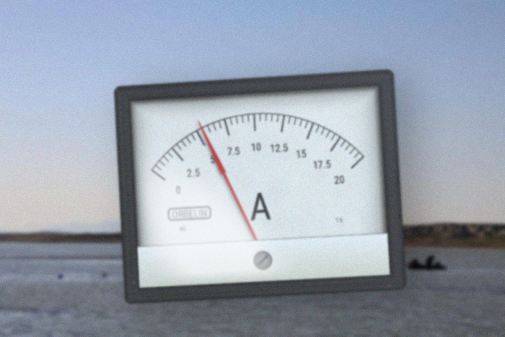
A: 5.5 A
